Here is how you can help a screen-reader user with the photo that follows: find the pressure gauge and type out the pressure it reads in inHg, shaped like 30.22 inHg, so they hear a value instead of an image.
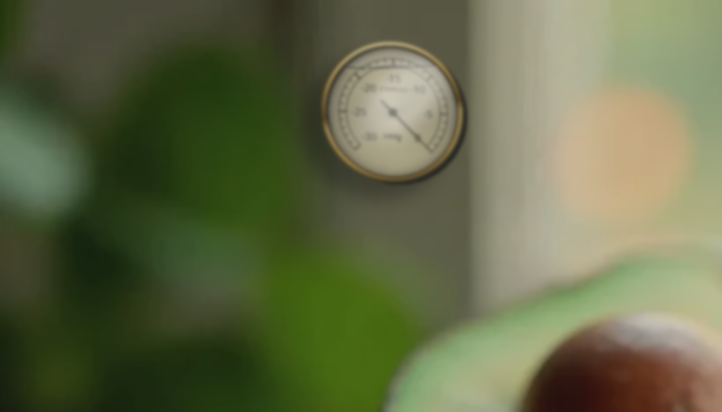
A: 0 inHg
